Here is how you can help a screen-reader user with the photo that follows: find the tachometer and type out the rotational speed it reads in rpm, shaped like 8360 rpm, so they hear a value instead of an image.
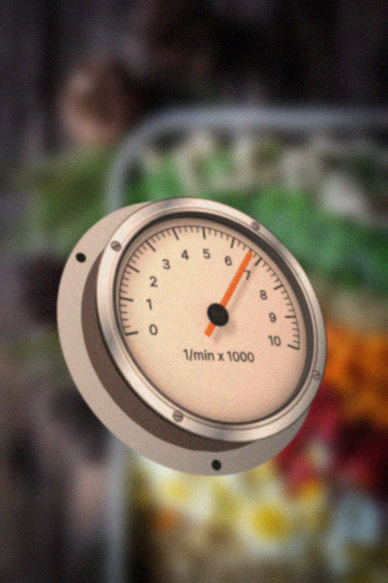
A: 6600 rpm
